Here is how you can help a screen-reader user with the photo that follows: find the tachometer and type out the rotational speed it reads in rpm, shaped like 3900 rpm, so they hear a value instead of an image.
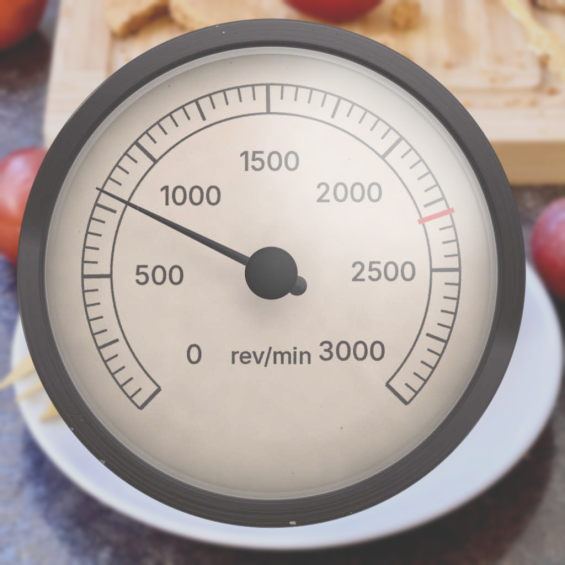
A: 800 rpm
